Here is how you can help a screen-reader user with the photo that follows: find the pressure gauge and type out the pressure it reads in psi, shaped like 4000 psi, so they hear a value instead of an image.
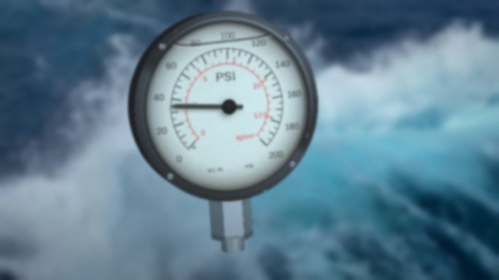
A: 35 psi
